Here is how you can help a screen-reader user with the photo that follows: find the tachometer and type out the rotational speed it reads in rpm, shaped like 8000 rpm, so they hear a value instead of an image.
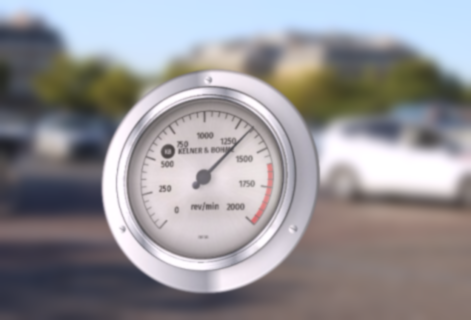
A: 1350 rpm
